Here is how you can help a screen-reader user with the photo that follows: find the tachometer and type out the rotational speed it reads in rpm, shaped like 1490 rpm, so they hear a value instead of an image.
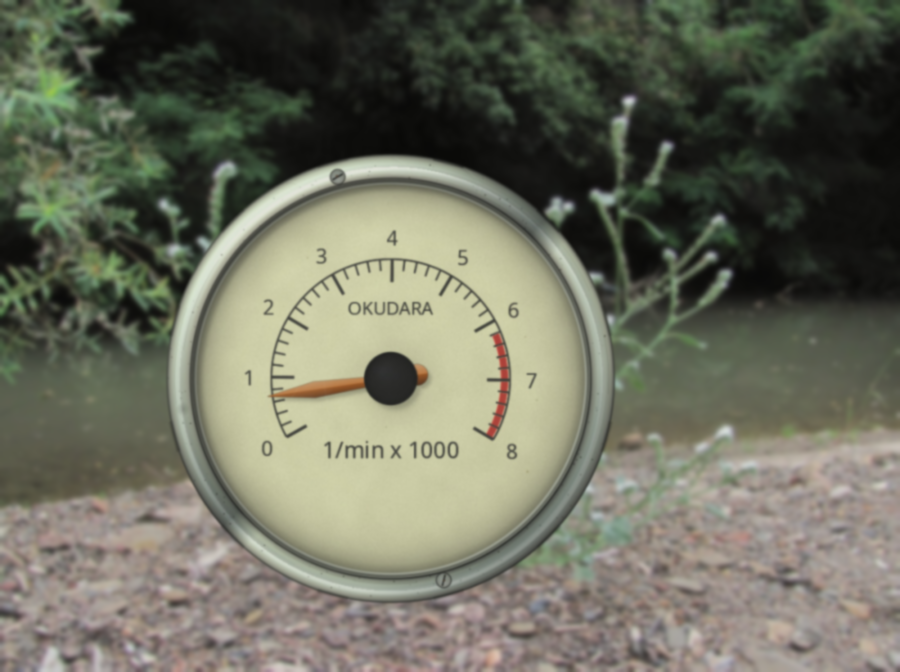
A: 700 rpm
